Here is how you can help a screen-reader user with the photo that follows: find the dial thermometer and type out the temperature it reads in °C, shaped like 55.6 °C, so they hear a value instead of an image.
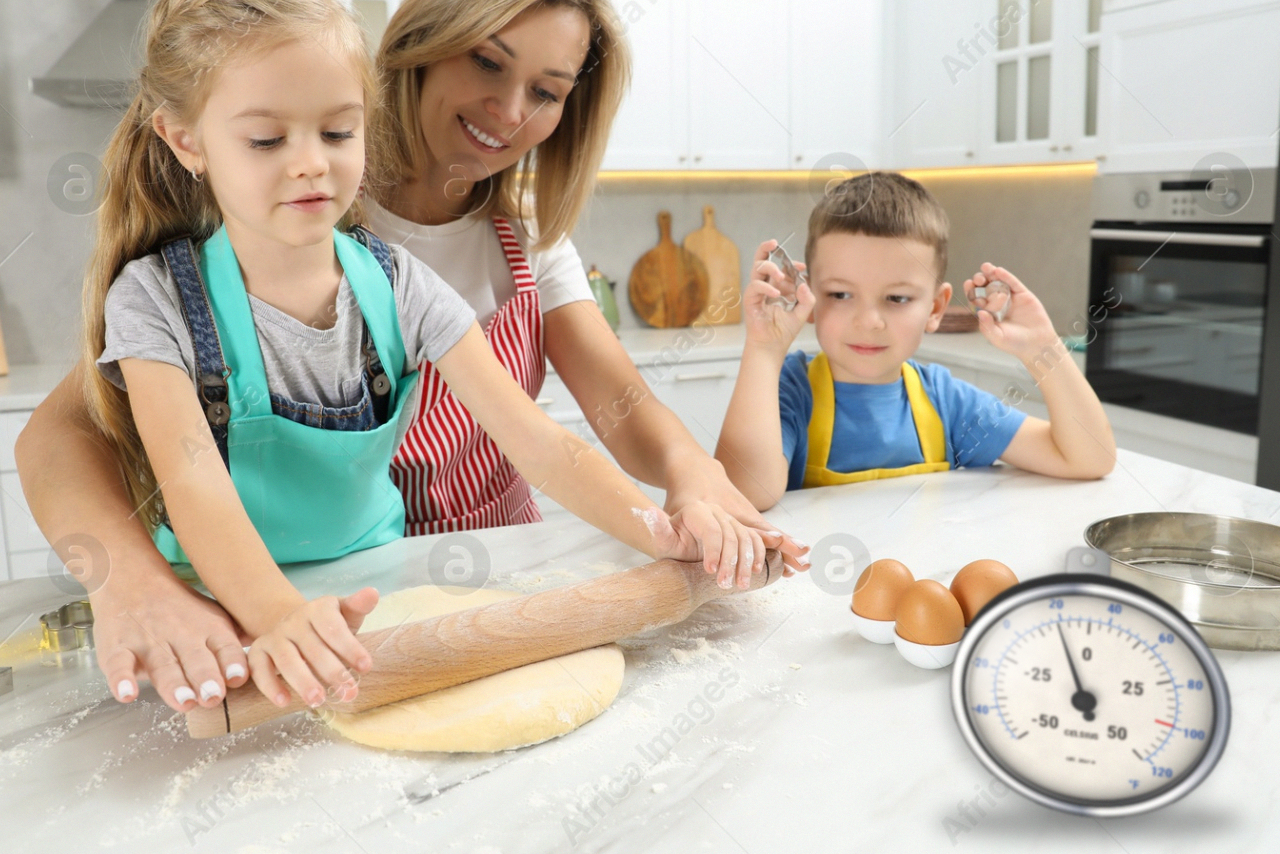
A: -7.5 °C
